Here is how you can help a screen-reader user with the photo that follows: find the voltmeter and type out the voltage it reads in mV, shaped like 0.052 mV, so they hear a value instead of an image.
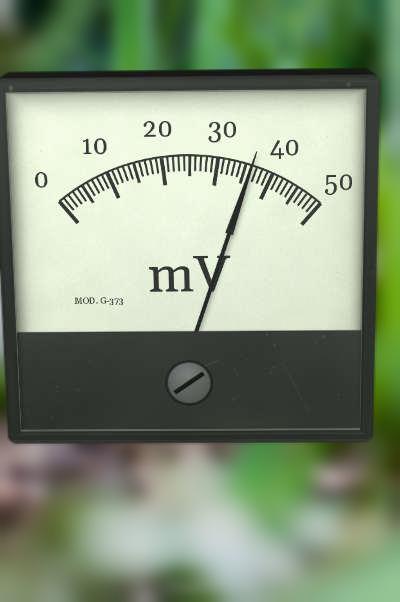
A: 36 mV
